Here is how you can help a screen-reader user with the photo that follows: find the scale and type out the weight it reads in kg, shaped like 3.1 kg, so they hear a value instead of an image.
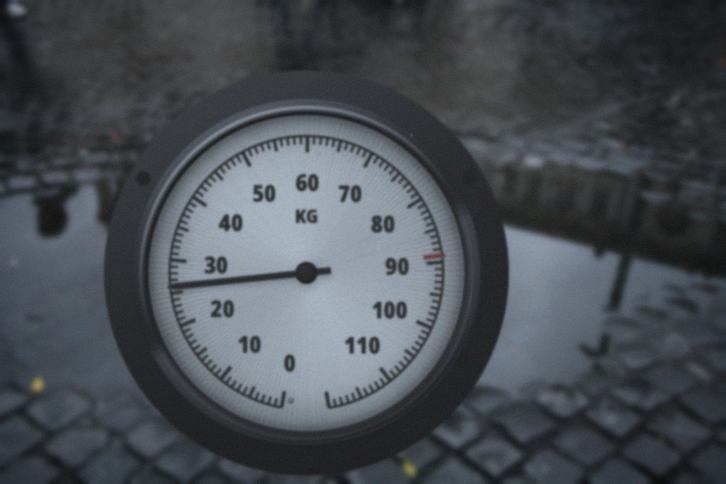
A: 26 kg
